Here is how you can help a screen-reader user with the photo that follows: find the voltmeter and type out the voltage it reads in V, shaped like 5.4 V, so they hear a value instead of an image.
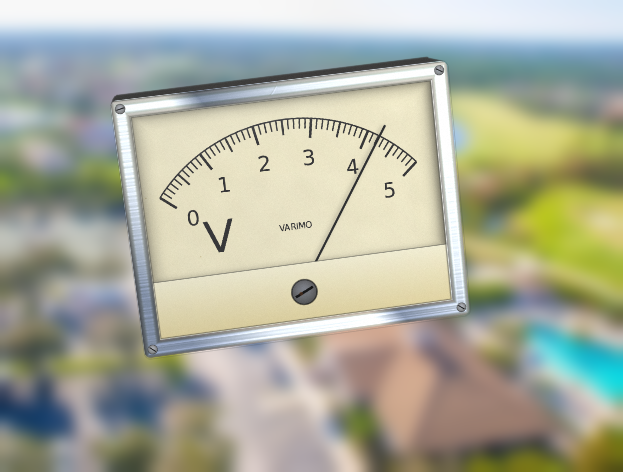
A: 4.2 V
